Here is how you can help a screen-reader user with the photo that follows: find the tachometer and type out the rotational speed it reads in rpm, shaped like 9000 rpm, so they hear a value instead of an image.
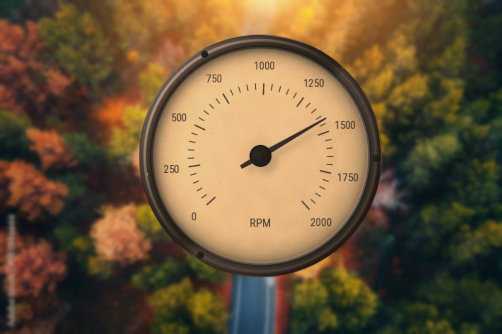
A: 1425 rpm
